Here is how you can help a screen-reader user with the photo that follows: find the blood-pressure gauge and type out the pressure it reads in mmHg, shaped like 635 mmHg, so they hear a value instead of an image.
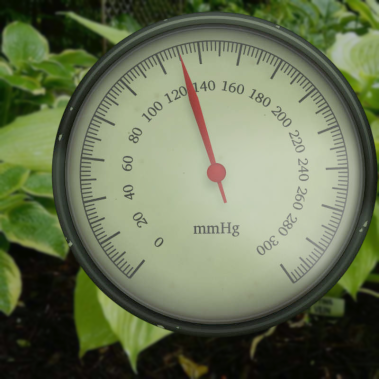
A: 130 mmHg
